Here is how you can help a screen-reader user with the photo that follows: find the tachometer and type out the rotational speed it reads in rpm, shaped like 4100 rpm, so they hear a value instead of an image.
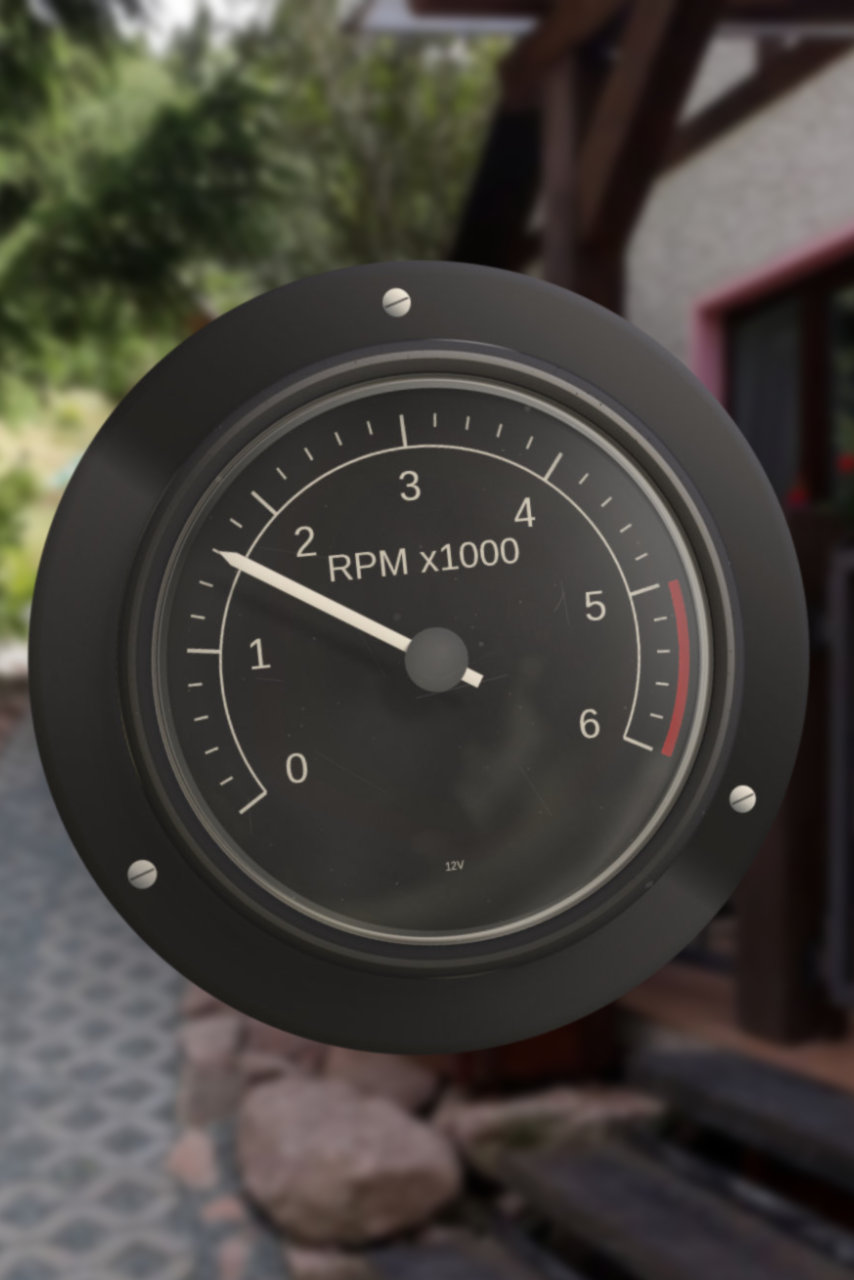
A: 1600 rpm
